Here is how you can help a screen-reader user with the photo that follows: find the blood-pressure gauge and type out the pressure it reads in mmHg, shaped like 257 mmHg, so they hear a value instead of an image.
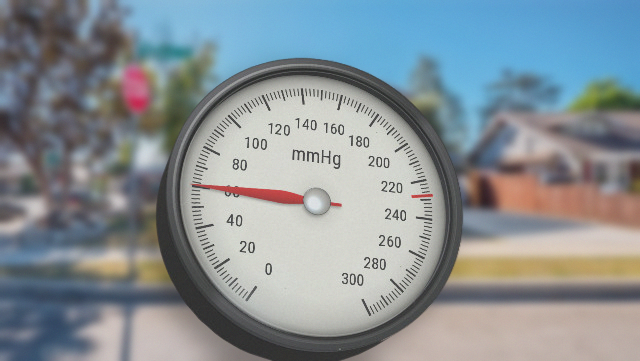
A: 60 mmHg
